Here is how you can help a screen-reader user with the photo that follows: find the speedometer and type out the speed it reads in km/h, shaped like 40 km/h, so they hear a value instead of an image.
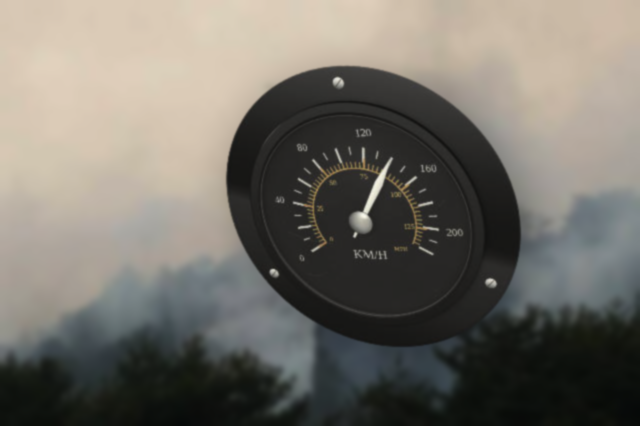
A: 140 km/h
